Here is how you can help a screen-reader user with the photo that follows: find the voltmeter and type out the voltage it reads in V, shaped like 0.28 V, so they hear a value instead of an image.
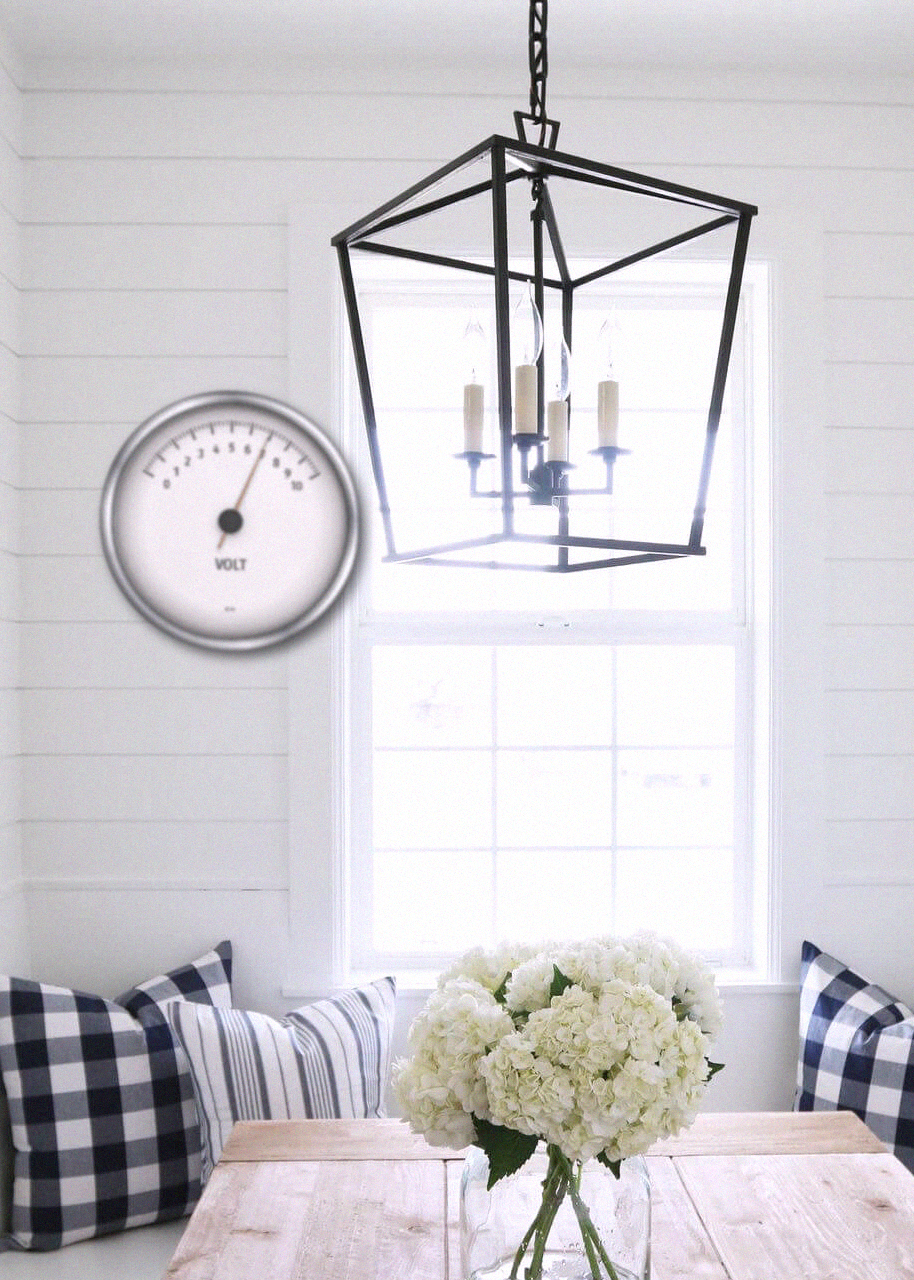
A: 7 V
